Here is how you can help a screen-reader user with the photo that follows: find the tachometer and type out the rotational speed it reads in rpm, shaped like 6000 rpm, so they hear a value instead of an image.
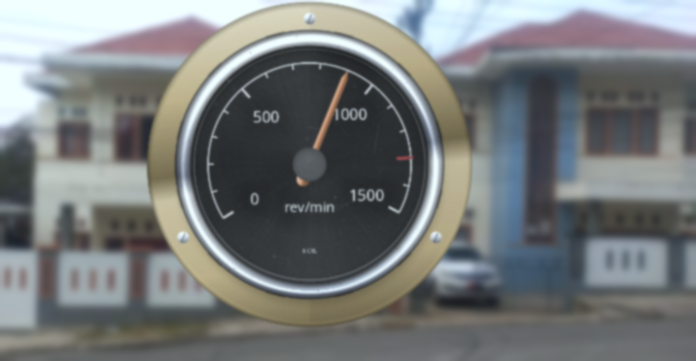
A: 900 rpm
